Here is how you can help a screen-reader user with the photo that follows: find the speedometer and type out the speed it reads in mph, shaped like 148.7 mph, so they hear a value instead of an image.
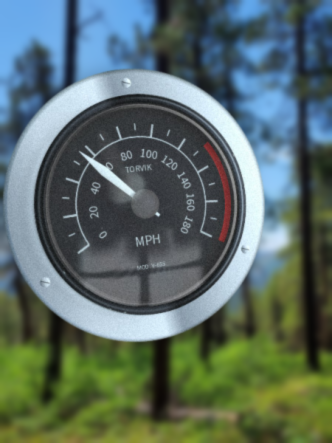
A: 55 mph
